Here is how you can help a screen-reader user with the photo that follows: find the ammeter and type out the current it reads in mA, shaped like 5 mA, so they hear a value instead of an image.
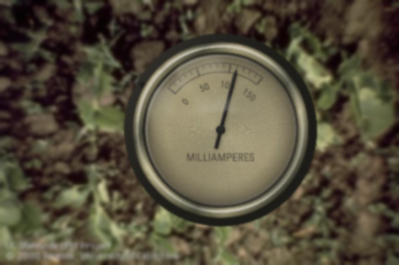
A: 110 mA
